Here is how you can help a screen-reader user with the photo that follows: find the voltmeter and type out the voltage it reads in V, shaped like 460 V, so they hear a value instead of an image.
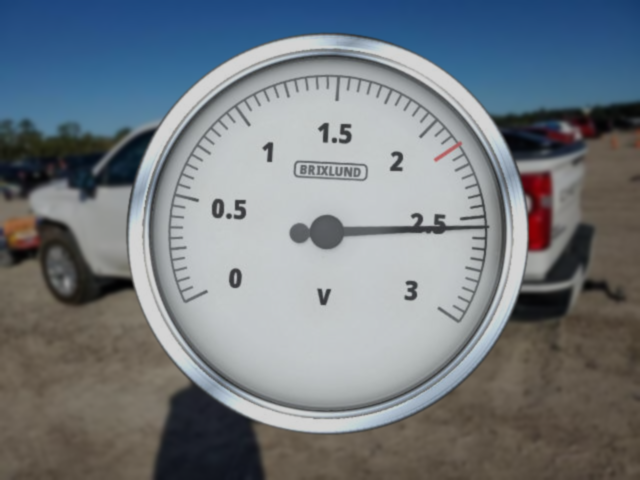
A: 2.55 V
